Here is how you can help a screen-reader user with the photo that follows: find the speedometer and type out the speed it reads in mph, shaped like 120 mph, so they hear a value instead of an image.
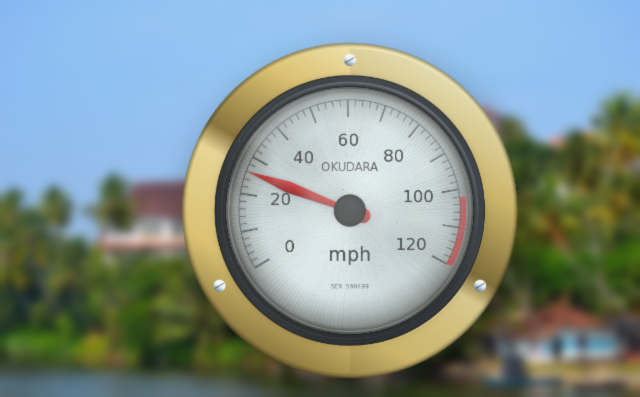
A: 26 mph
